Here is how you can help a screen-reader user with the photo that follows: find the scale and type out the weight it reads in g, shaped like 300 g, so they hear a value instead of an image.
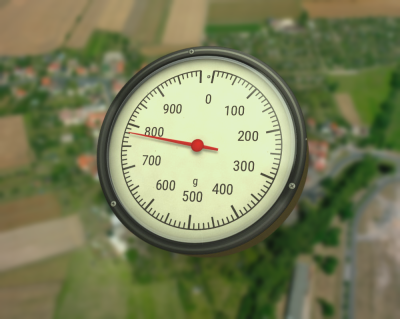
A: 780 g
